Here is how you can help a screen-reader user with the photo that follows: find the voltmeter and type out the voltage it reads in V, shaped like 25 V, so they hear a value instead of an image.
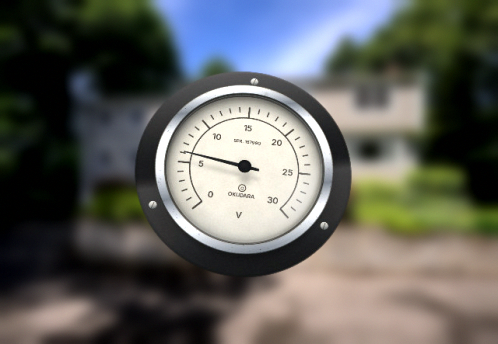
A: 6 V
